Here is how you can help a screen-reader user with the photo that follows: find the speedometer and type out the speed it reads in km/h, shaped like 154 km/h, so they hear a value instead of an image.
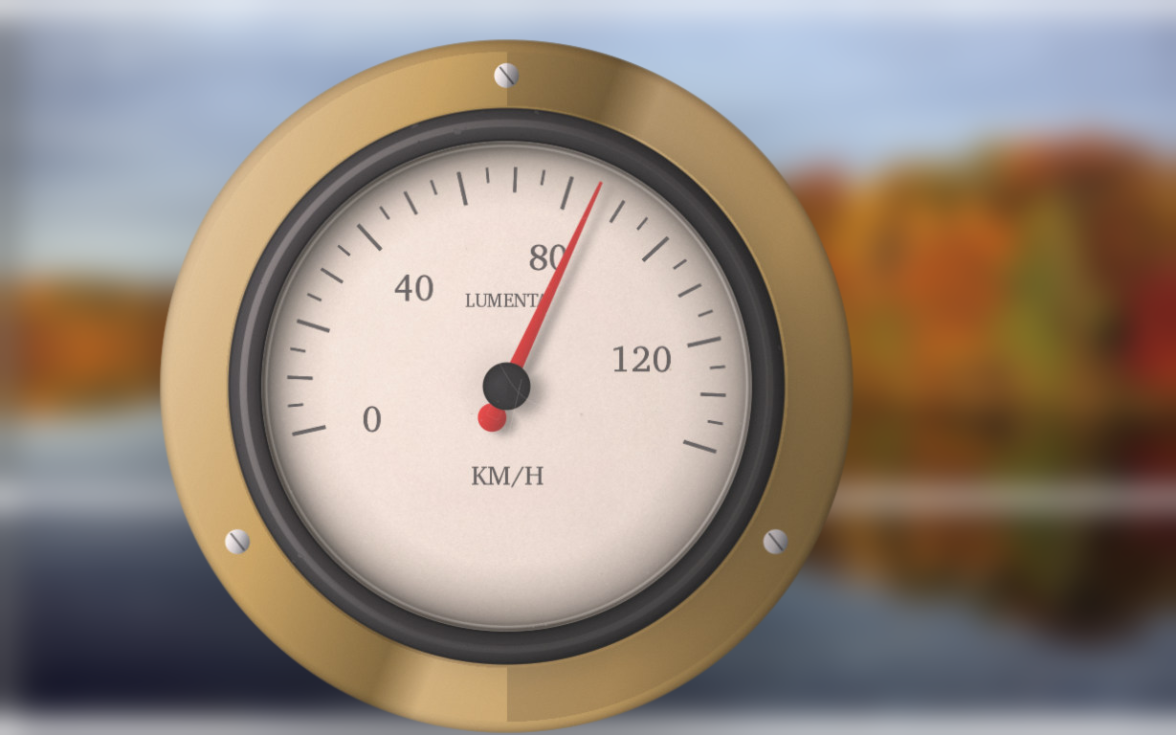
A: 85 km/h
